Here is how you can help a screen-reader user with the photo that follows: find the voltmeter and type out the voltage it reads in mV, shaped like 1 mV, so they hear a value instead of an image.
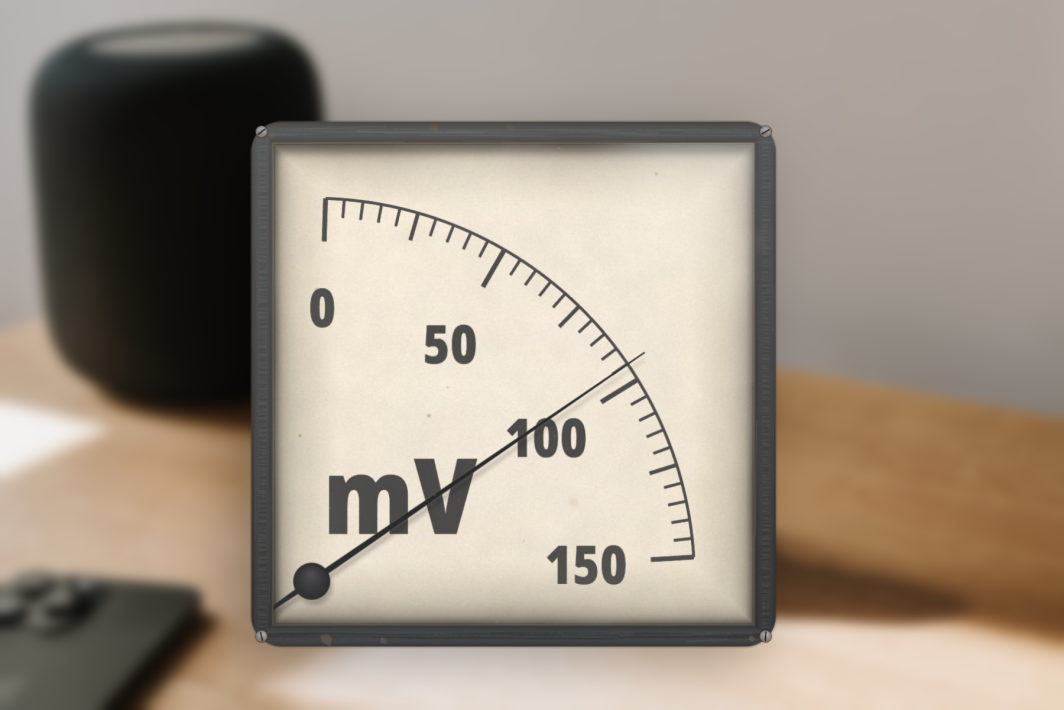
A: 95 mV
